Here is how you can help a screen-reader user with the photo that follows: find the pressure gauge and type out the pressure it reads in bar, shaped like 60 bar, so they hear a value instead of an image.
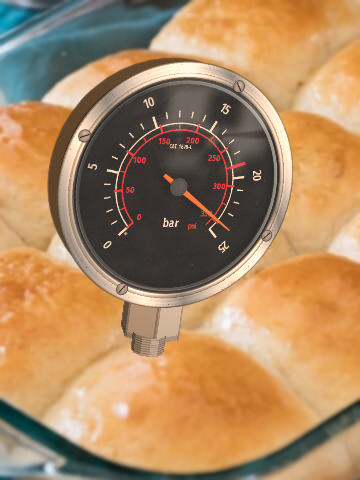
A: 24 bar
